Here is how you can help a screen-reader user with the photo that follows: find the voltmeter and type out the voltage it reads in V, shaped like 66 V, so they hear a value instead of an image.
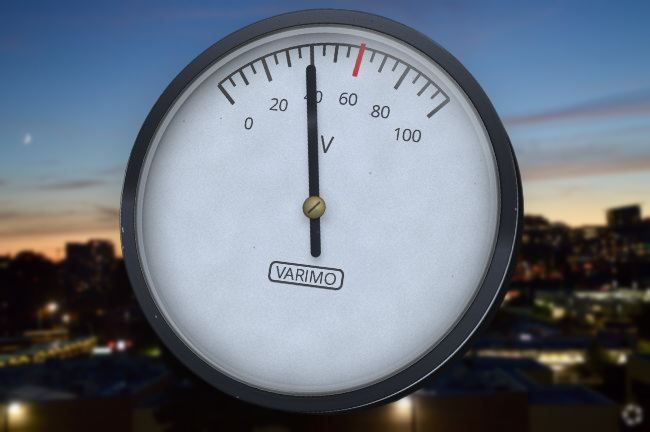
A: 40 V
